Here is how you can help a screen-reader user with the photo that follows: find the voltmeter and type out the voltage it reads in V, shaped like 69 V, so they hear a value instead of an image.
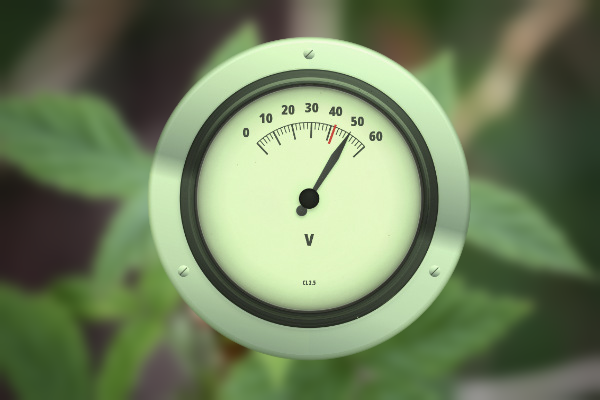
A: 50 V
